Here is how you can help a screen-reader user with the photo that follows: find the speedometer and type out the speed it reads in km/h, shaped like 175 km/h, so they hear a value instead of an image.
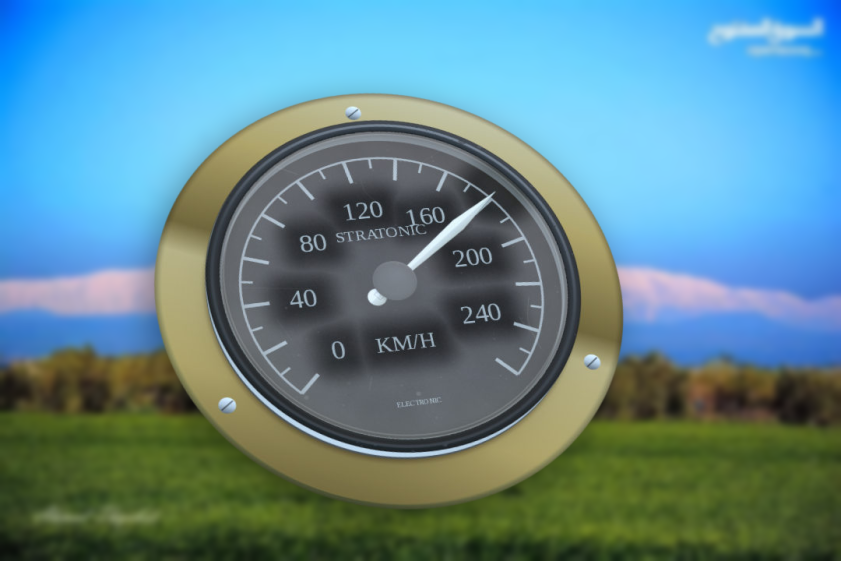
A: 180 km/h
